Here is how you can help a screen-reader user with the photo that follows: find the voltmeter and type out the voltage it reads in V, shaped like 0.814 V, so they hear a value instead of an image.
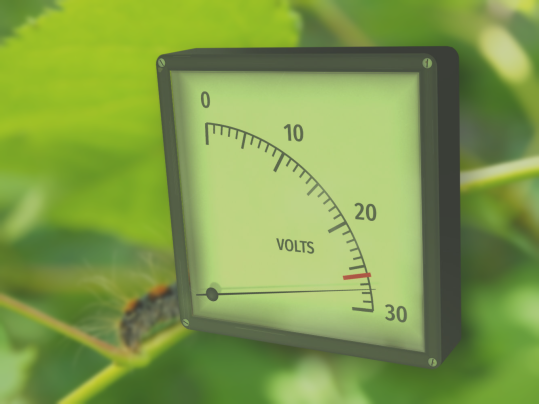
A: 27.5 V
